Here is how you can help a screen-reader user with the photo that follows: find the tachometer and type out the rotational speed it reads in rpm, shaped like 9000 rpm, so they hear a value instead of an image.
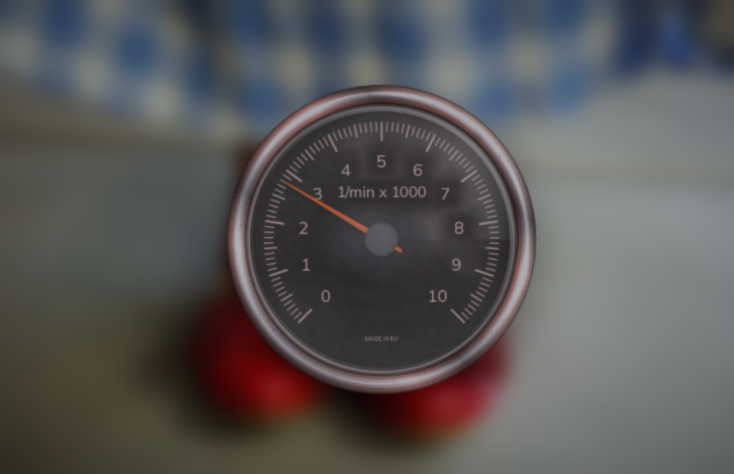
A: 2800 rpm
